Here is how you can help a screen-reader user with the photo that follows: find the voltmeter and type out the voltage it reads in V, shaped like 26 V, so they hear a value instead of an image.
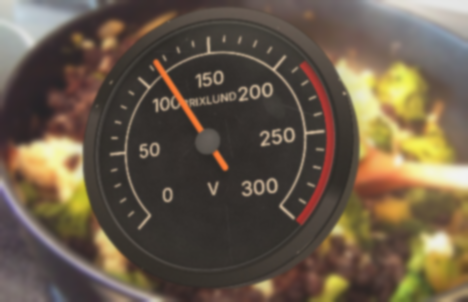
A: 115 V
